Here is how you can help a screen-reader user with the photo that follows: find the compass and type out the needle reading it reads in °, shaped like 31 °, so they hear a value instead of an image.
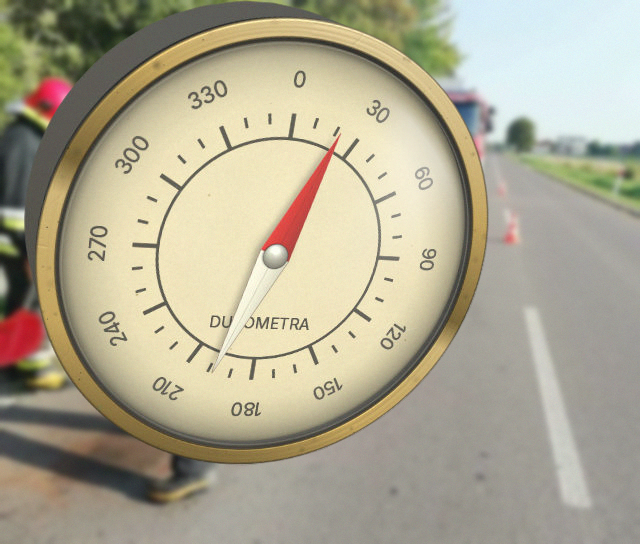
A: 20 °
